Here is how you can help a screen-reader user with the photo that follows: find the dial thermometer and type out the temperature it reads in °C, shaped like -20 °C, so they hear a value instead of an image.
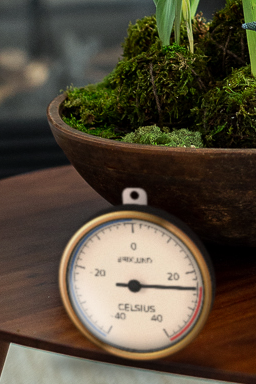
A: 24 °C
